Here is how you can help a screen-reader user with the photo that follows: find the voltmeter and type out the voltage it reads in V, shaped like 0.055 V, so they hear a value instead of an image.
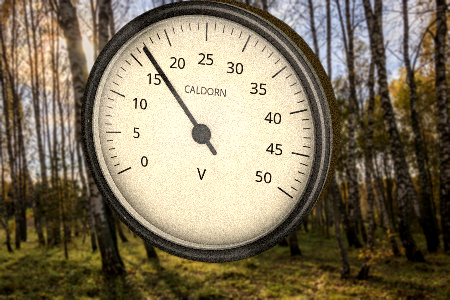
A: 17 V
